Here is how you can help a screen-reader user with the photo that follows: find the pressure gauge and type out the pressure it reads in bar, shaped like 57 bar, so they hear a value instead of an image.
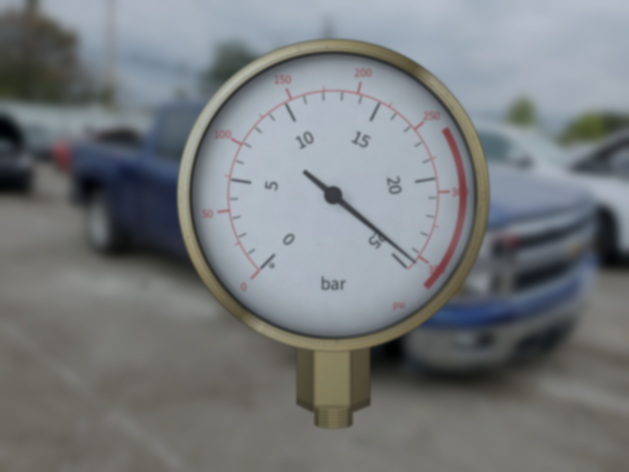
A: 24.5 bar
